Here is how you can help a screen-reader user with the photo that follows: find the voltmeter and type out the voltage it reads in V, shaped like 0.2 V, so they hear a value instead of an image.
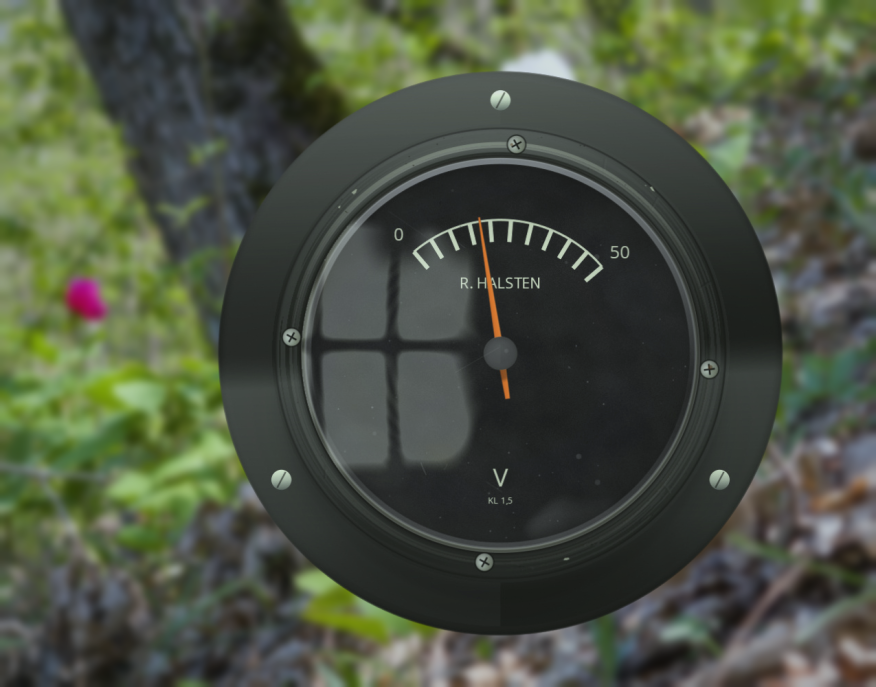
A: 17.5 V
